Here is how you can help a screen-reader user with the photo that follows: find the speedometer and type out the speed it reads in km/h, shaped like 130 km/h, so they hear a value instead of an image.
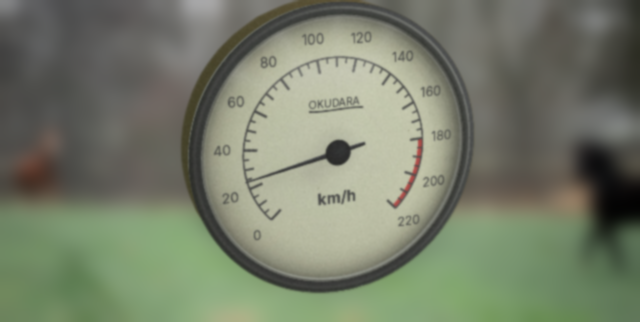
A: 25 km/h
